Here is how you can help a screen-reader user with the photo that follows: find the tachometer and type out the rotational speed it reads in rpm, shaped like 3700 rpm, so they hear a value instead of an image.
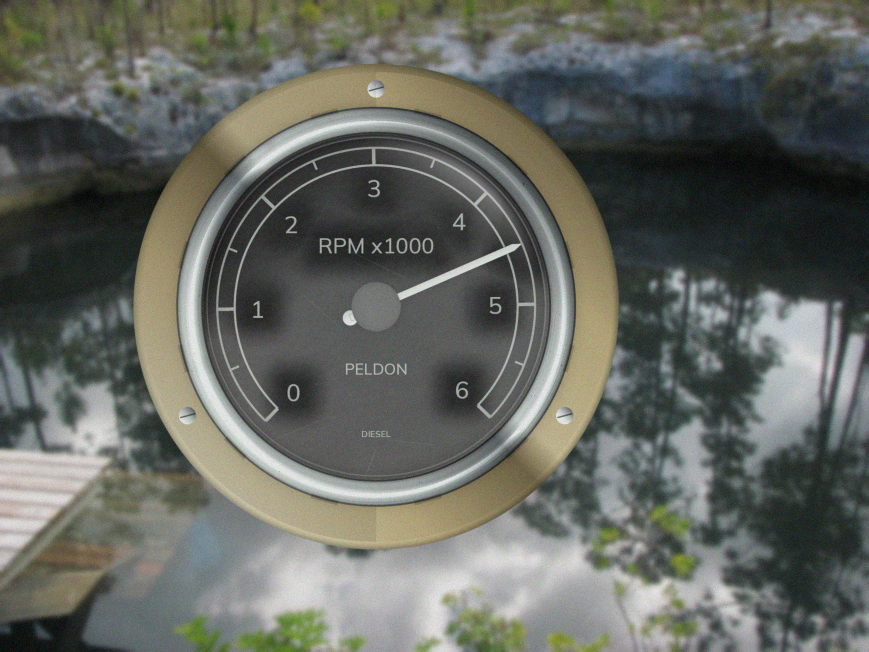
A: 4500 rpm
